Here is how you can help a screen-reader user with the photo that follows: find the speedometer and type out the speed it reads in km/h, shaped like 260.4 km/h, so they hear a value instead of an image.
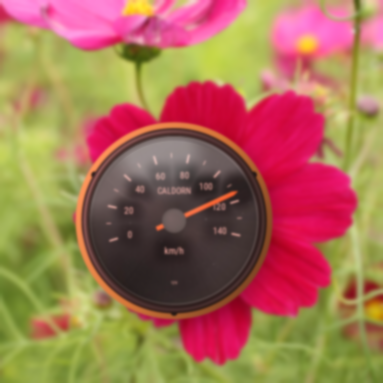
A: 115 km/h
